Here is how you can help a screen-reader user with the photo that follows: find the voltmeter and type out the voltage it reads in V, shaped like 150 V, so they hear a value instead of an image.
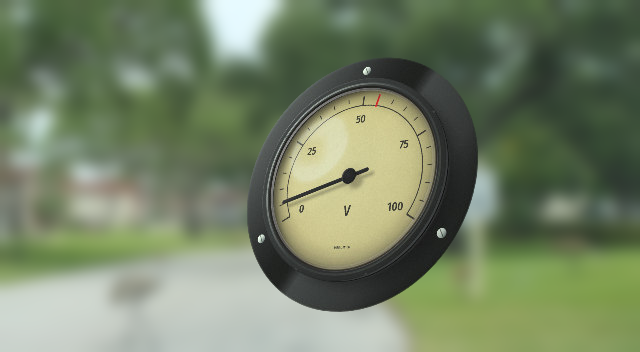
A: 5 V
